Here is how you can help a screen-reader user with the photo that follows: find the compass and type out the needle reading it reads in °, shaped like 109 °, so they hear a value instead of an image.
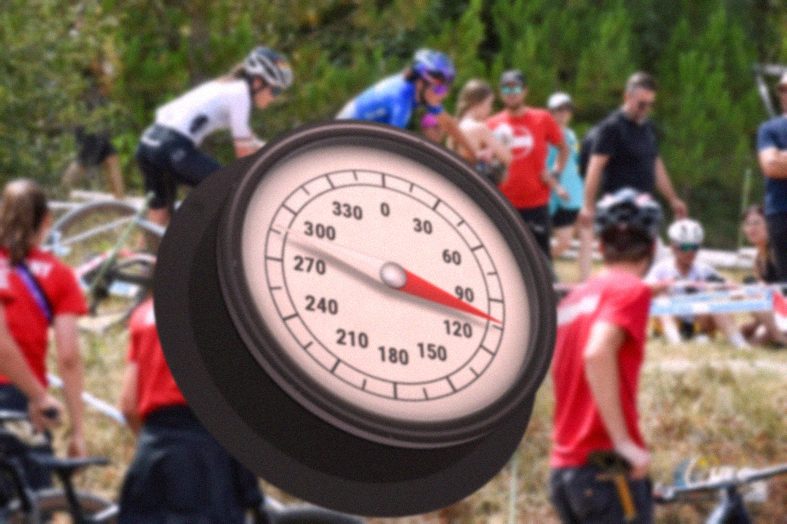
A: 105 °
